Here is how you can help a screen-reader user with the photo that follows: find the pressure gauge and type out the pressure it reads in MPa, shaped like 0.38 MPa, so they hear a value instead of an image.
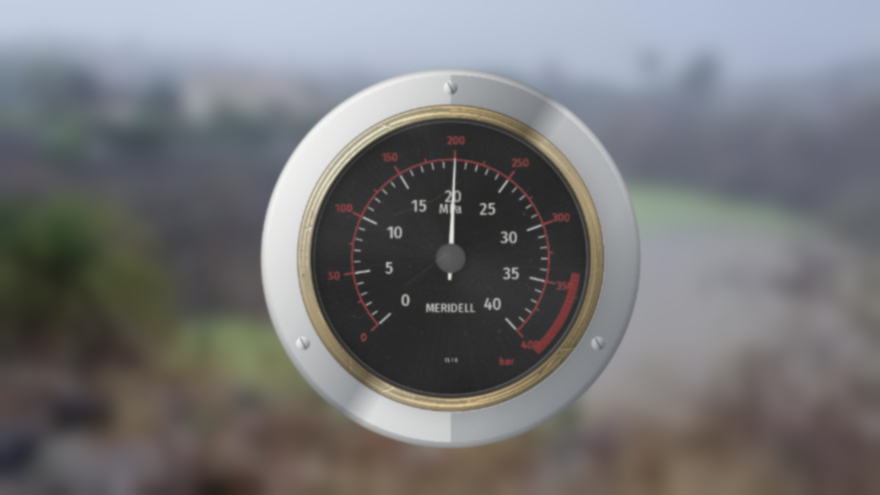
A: 20 MPa
